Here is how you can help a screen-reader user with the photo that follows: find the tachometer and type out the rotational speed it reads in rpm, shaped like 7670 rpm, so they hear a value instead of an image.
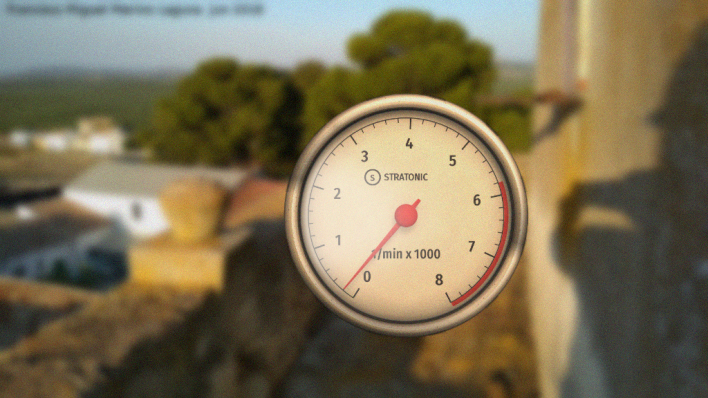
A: 200 rpm
